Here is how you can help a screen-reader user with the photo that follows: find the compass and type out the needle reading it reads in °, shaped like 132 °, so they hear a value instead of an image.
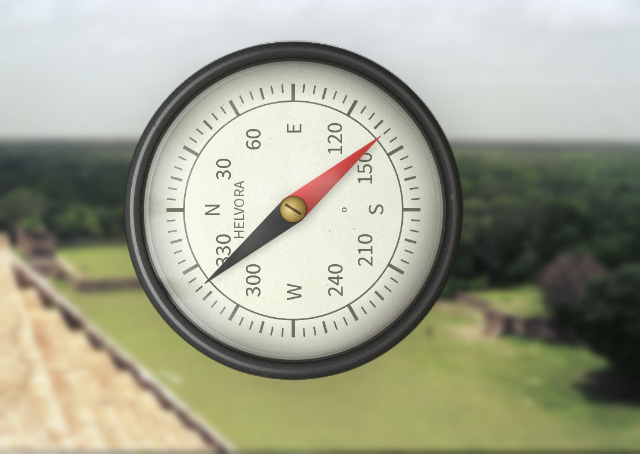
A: 140 °
